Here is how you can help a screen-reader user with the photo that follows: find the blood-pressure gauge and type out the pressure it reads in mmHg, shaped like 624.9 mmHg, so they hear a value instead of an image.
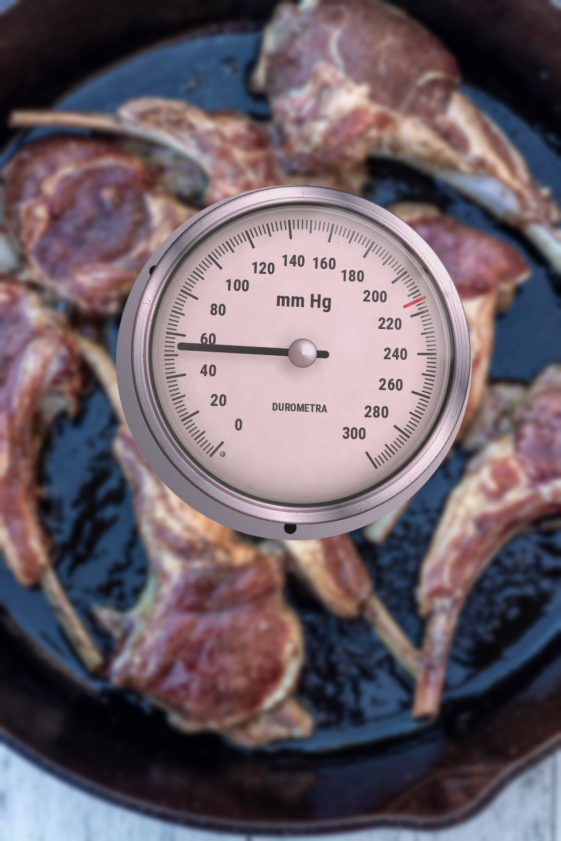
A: 54 mmHg
